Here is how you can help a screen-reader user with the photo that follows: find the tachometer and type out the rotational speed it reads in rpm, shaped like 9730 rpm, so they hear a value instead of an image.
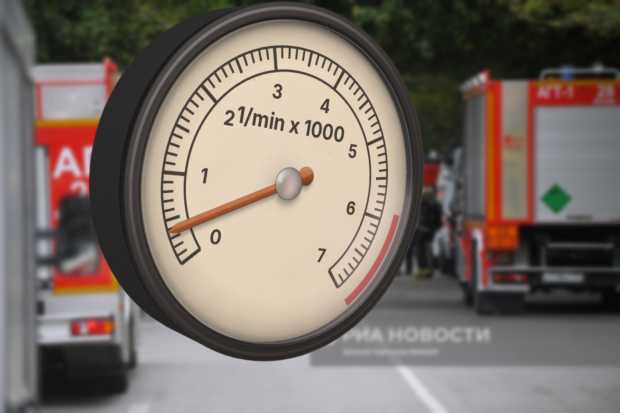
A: 400 rpm
